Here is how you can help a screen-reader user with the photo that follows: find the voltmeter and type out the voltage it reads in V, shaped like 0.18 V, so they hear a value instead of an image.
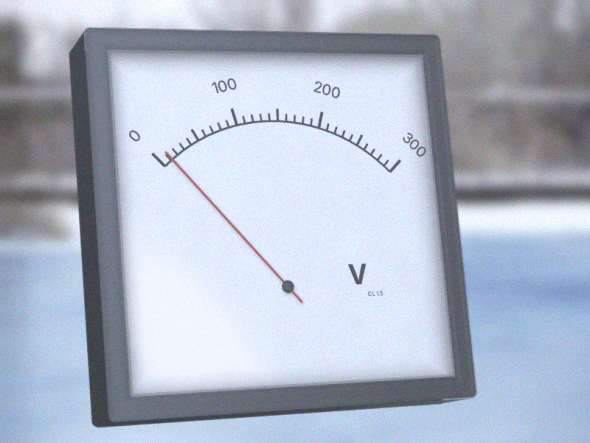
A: 10 V
